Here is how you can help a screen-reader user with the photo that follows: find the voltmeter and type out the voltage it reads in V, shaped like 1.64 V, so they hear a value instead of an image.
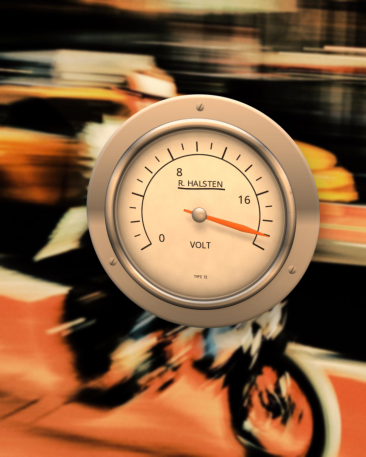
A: 19 V
